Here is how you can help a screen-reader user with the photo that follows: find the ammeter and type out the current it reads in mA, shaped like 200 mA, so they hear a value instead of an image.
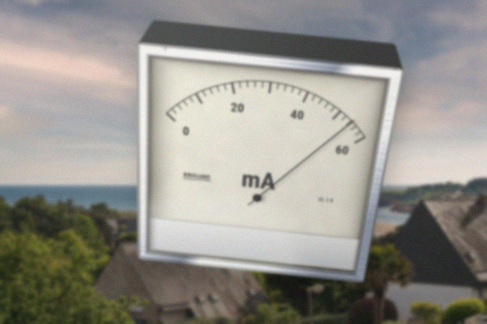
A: 54 mA
